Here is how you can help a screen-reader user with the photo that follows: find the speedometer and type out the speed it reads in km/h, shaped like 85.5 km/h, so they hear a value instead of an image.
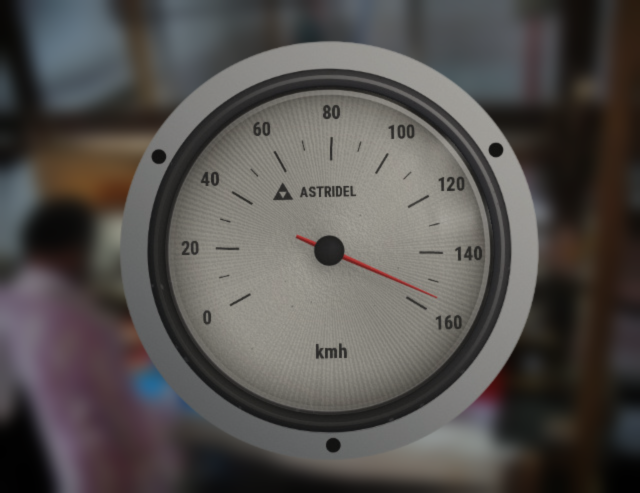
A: 155 km/h
